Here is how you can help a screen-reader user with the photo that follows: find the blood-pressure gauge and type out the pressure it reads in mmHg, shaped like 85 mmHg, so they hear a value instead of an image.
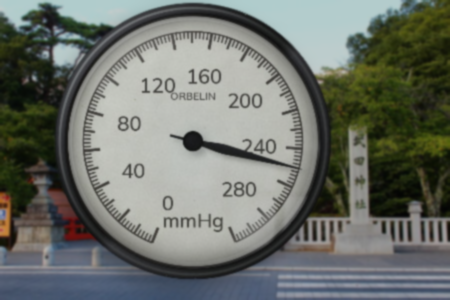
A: 250 mmHg
